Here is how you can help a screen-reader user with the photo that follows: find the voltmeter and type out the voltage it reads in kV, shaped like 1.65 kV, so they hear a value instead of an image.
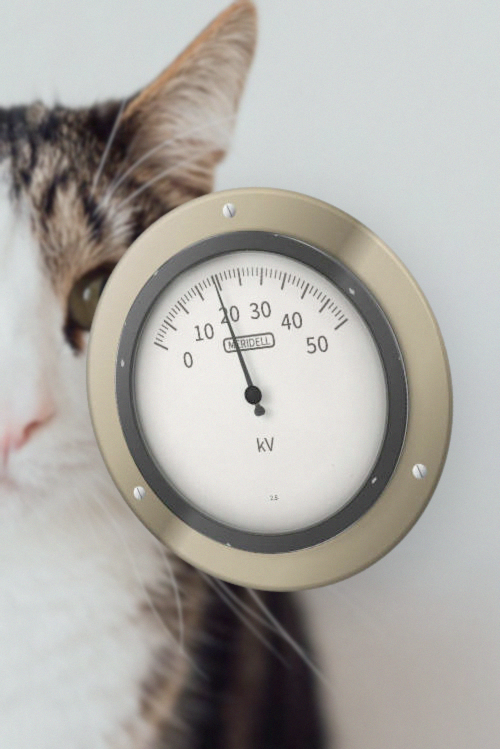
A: 20 kV
